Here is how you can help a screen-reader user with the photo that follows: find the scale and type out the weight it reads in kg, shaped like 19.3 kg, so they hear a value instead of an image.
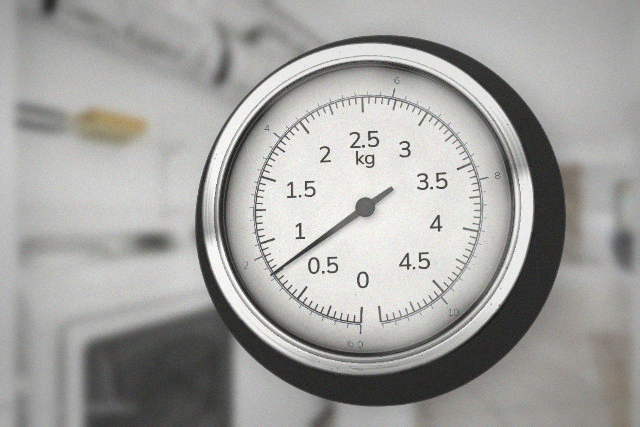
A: 0.75 kg
